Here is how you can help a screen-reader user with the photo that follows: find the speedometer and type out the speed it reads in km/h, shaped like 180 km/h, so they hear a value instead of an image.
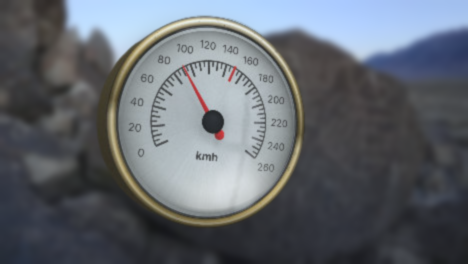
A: 90 km/h
